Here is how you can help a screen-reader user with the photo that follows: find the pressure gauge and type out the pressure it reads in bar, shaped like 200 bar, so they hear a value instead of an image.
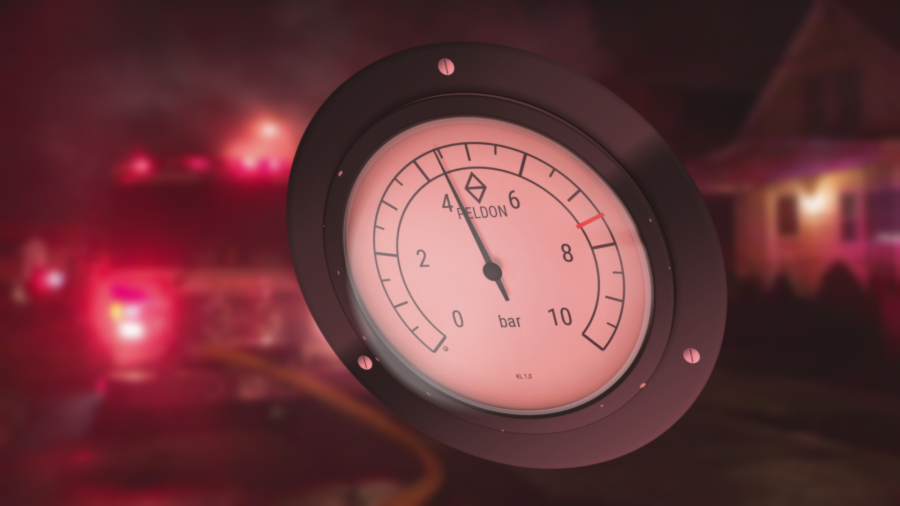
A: 4.5 bar
